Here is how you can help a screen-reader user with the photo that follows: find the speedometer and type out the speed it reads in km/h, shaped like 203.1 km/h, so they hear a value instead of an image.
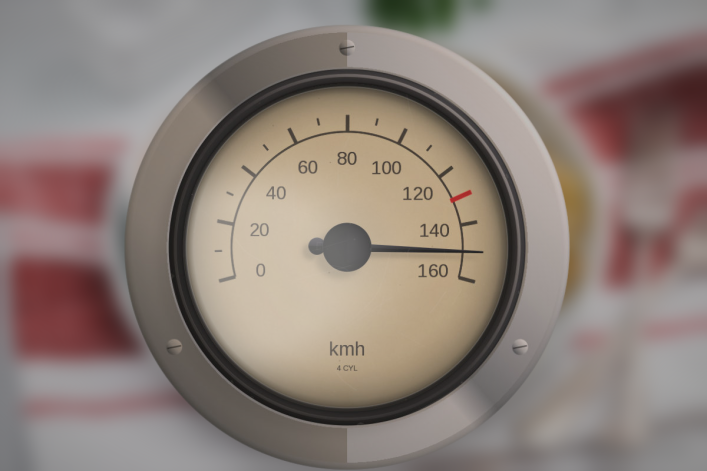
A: 150 km/h
